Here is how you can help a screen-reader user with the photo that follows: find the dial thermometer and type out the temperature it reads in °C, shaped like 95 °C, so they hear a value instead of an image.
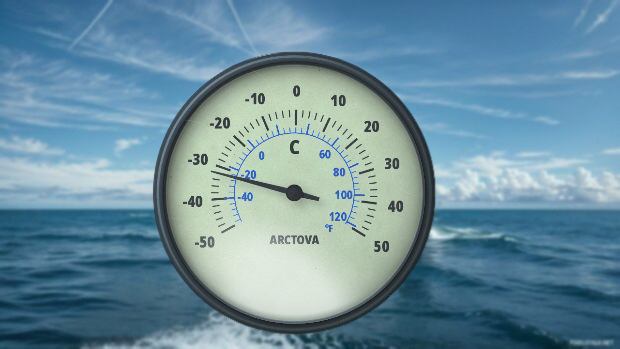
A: -32 °C
